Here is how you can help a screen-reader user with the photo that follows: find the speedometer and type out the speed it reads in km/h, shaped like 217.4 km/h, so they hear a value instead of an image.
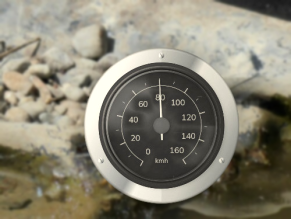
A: 80 km/h
